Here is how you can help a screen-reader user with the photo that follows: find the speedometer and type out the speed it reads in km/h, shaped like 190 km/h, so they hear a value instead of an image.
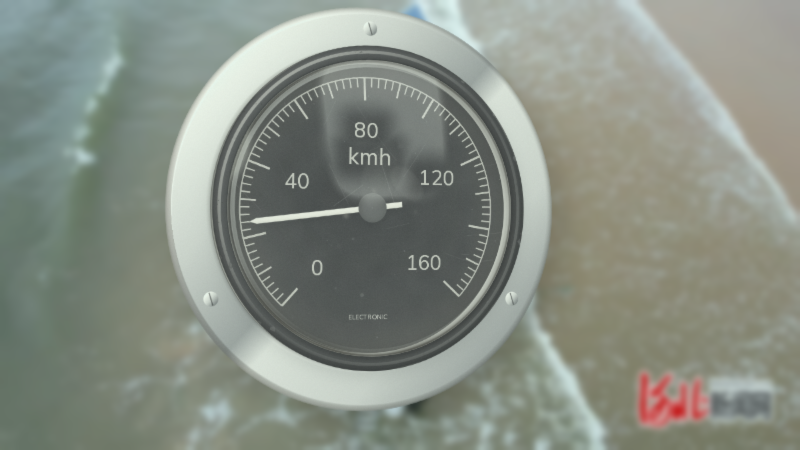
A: 24 km/h
